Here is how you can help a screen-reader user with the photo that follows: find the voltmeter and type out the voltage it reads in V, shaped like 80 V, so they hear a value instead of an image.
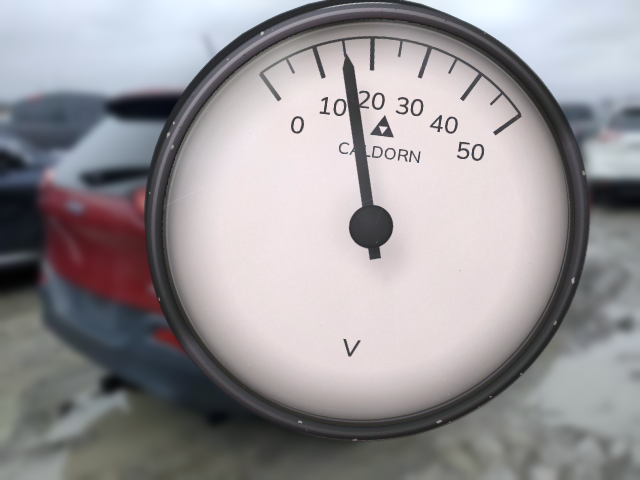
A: 15 V
